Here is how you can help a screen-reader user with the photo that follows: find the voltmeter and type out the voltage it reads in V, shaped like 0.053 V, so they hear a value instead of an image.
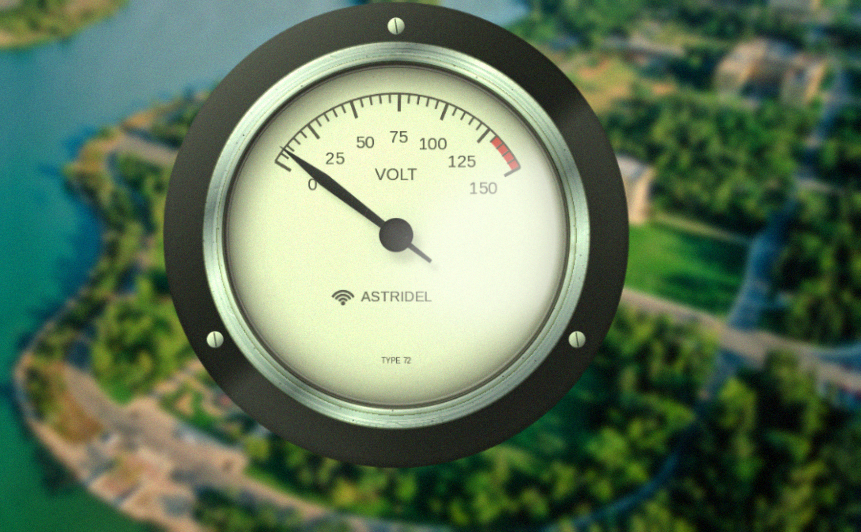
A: 7.5 V
